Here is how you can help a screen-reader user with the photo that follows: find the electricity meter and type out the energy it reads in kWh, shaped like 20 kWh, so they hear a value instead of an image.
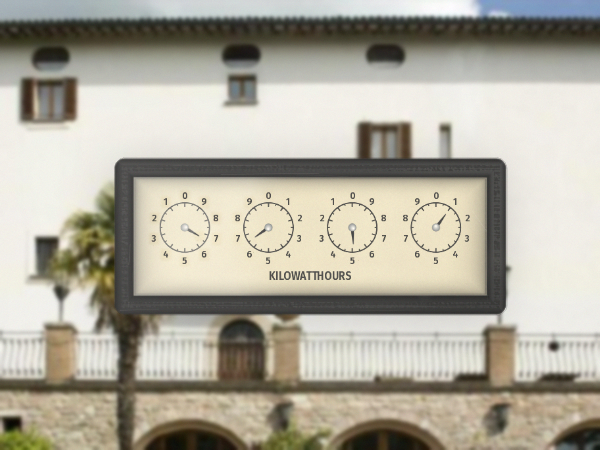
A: 6651 kWh
